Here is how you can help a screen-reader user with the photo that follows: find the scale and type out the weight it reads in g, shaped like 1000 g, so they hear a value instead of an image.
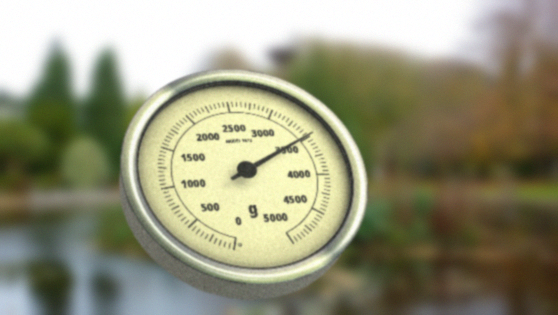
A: 3500 g
